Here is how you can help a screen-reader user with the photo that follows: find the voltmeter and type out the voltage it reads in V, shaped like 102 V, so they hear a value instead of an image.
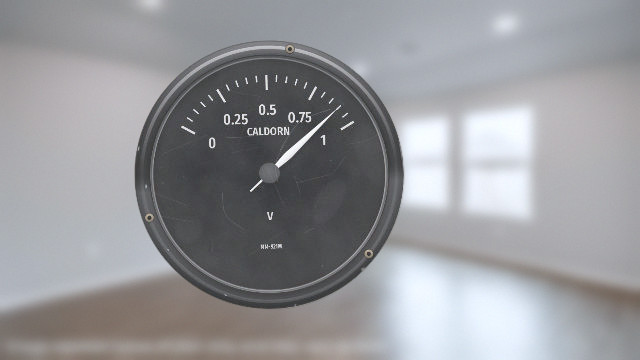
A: 0.9 V
